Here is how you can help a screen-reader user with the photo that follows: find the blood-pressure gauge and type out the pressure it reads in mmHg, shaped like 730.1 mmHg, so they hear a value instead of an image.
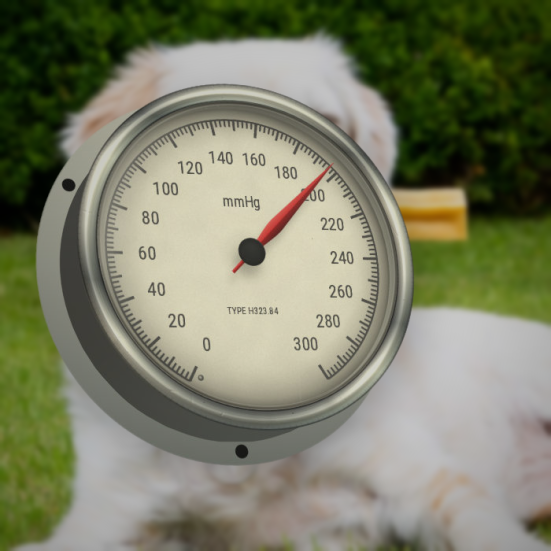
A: 196 mmHg
